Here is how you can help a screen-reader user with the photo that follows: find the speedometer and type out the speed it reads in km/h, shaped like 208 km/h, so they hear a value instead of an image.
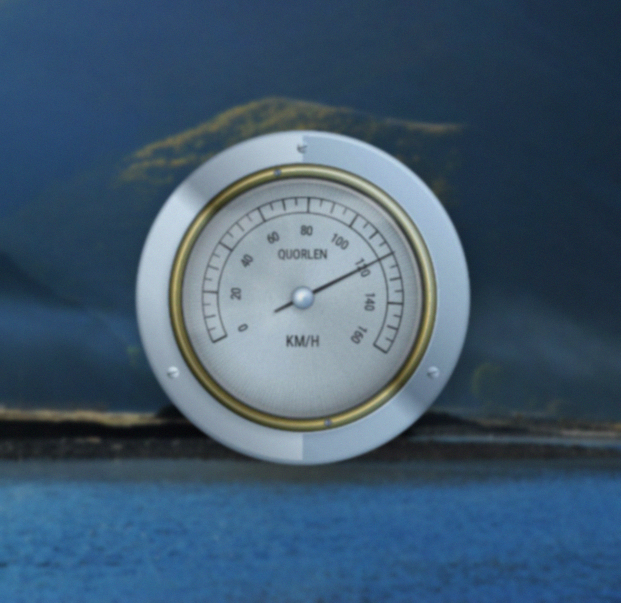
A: 120 km/h
